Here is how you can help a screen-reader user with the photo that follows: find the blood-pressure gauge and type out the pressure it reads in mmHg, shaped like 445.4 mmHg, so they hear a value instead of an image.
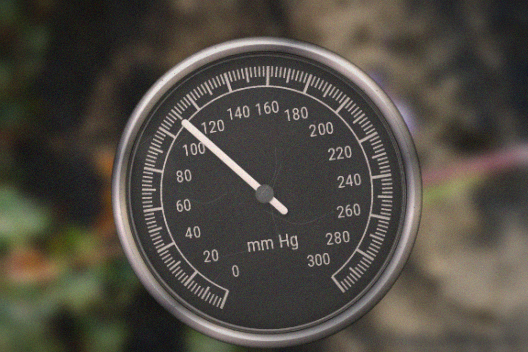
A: 110 mmHg
